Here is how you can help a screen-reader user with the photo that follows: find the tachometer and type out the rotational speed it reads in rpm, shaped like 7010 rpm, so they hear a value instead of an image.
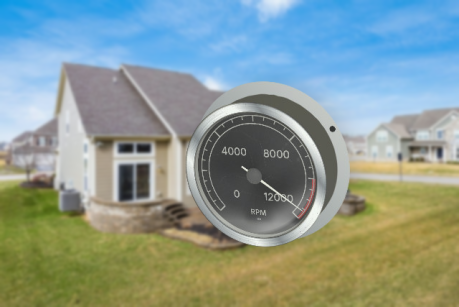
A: 11500 rpm
